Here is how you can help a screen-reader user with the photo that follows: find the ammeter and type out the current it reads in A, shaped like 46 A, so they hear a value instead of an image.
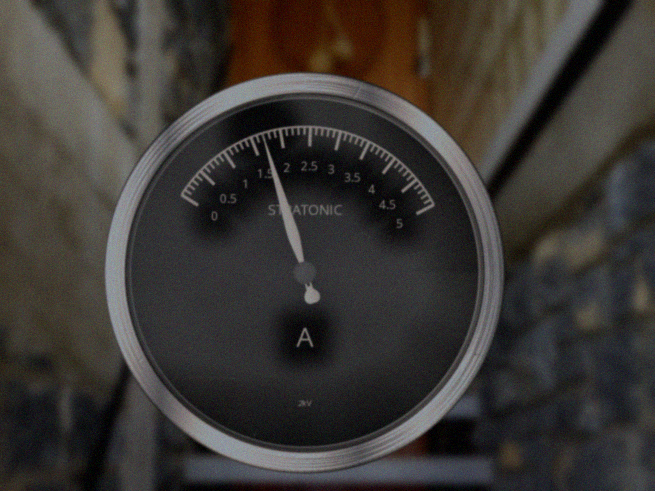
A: 1.7 A
